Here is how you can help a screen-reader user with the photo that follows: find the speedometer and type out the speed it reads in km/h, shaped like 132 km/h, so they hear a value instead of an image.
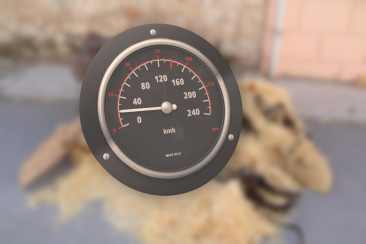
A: 20 km/h
